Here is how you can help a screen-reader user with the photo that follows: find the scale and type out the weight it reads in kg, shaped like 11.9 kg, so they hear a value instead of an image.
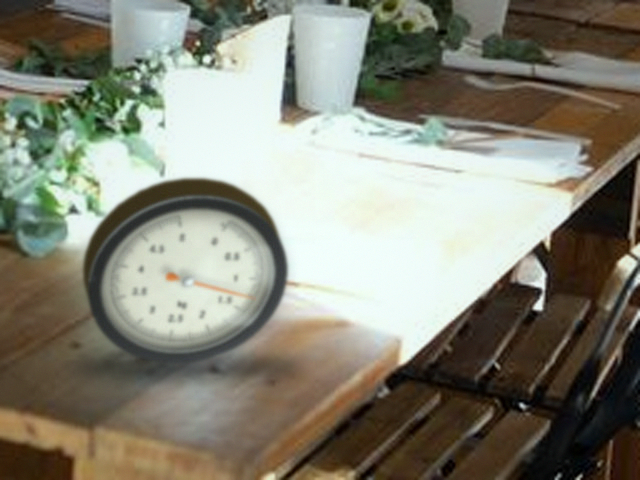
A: 1.25 kg
